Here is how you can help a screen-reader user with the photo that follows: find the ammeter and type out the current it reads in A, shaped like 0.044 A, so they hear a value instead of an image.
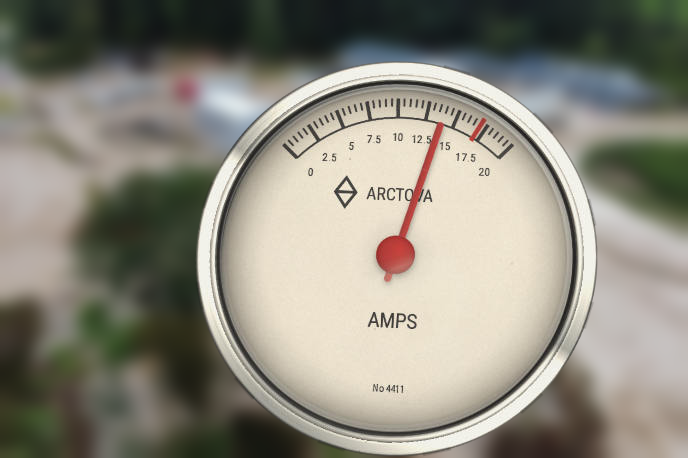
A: 14 A
